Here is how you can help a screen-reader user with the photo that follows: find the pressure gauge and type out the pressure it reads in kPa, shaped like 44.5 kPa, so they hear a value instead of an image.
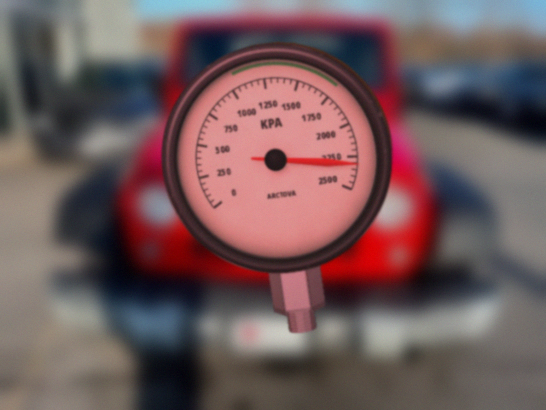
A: 2300 kPa
